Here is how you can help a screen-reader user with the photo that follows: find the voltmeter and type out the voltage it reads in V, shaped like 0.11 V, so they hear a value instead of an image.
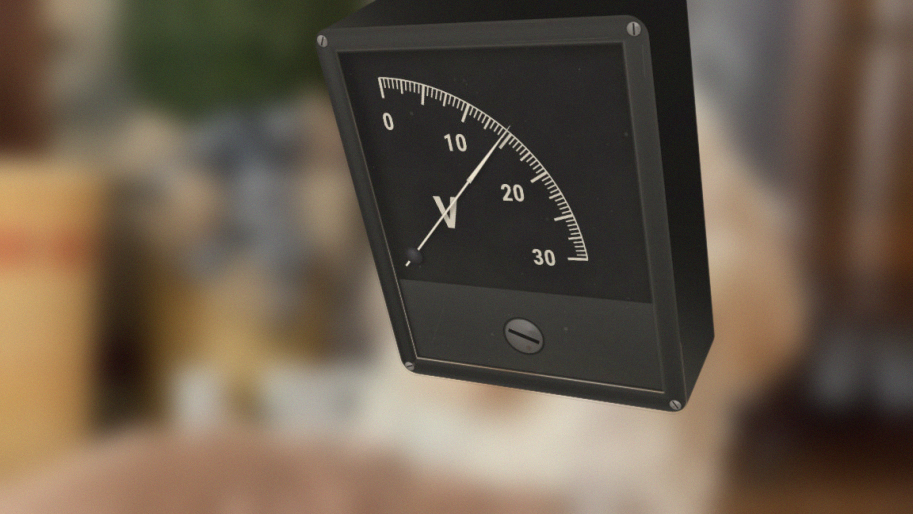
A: 14.5 V
